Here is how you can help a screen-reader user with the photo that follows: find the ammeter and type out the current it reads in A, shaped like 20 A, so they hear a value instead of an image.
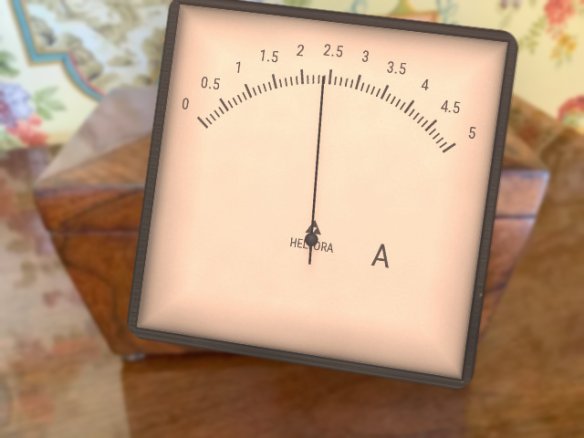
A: 2.4 A
